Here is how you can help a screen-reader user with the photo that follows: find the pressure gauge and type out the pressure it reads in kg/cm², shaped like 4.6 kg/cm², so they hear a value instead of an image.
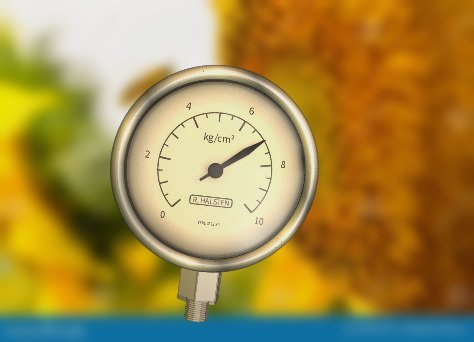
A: 7 kg/cm²
